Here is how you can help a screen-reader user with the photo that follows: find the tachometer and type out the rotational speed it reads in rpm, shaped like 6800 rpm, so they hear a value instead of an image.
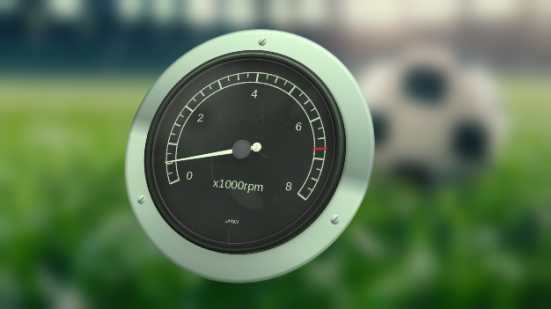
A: 500 rpm
